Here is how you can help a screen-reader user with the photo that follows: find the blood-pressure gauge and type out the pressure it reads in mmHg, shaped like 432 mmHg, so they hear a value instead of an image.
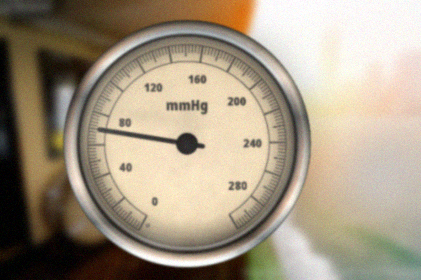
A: 70 mmHg
